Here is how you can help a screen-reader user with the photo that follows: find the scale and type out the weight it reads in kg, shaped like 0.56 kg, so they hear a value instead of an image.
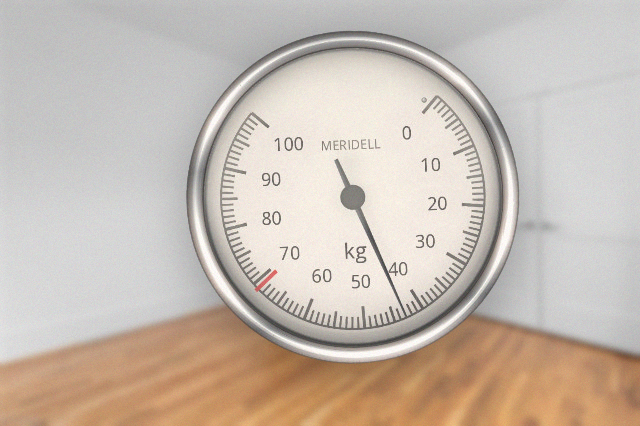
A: 43 kg
